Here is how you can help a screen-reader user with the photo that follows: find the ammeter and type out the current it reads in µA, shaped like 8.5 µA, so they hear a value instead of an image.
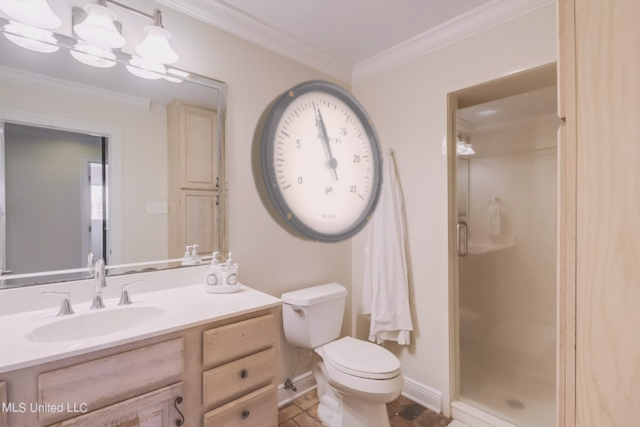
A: 10 µA
